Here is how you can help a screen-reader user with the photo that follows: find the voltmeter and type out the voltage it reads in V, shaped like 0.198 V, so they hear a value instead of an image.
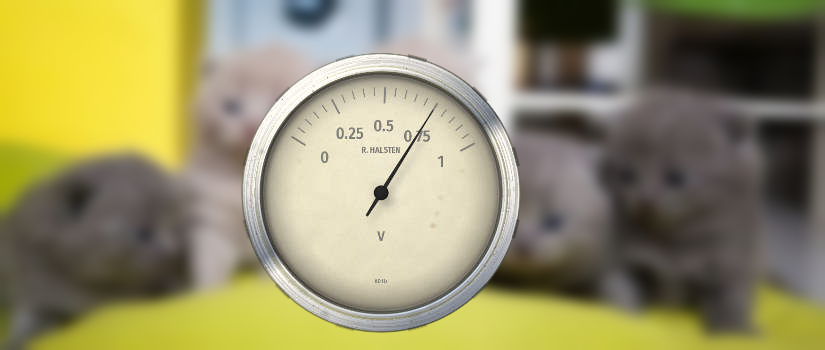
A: 0.75 V
